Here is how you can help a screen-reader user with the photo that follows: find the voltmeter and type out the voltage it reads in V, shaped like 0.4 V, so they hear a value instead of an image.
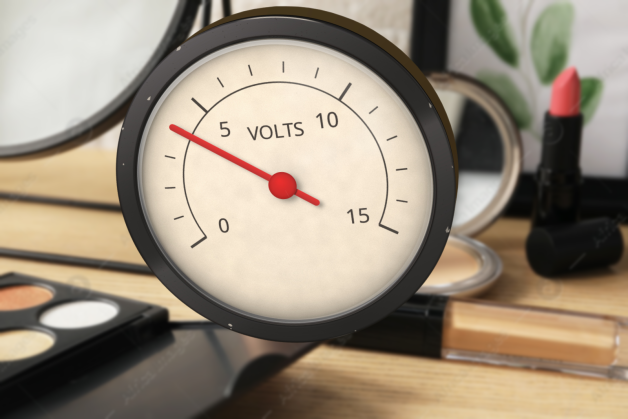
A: 4 V
